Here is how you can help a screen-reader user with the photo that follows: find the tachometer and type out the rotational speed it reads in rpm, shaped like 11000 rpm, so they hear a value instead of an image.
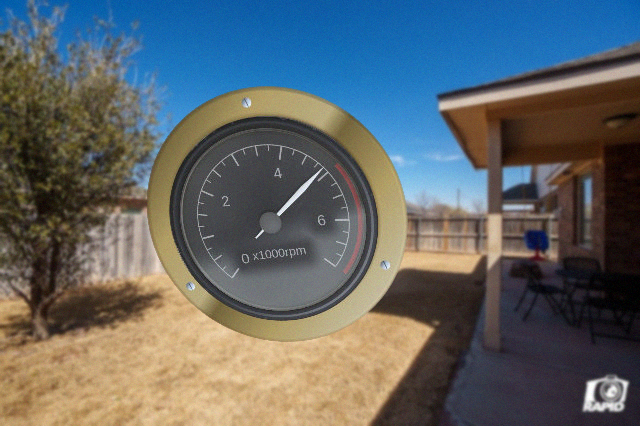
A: 4875 rpm
